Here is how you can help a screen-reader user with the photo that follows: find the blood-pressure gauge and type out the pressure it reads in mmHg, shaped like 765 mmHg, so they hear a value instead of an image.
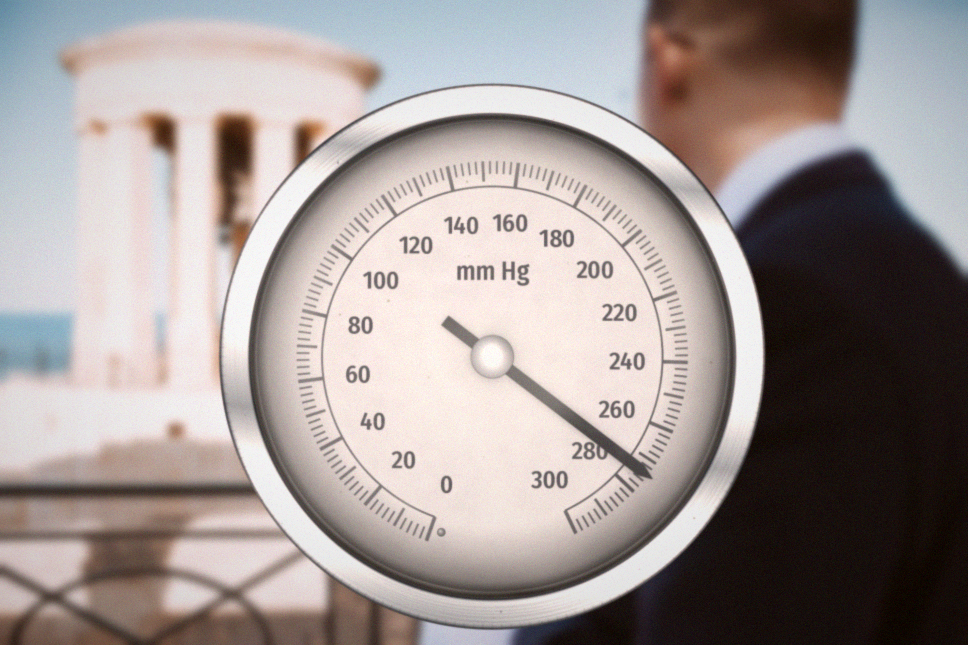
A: 274 mmHg
